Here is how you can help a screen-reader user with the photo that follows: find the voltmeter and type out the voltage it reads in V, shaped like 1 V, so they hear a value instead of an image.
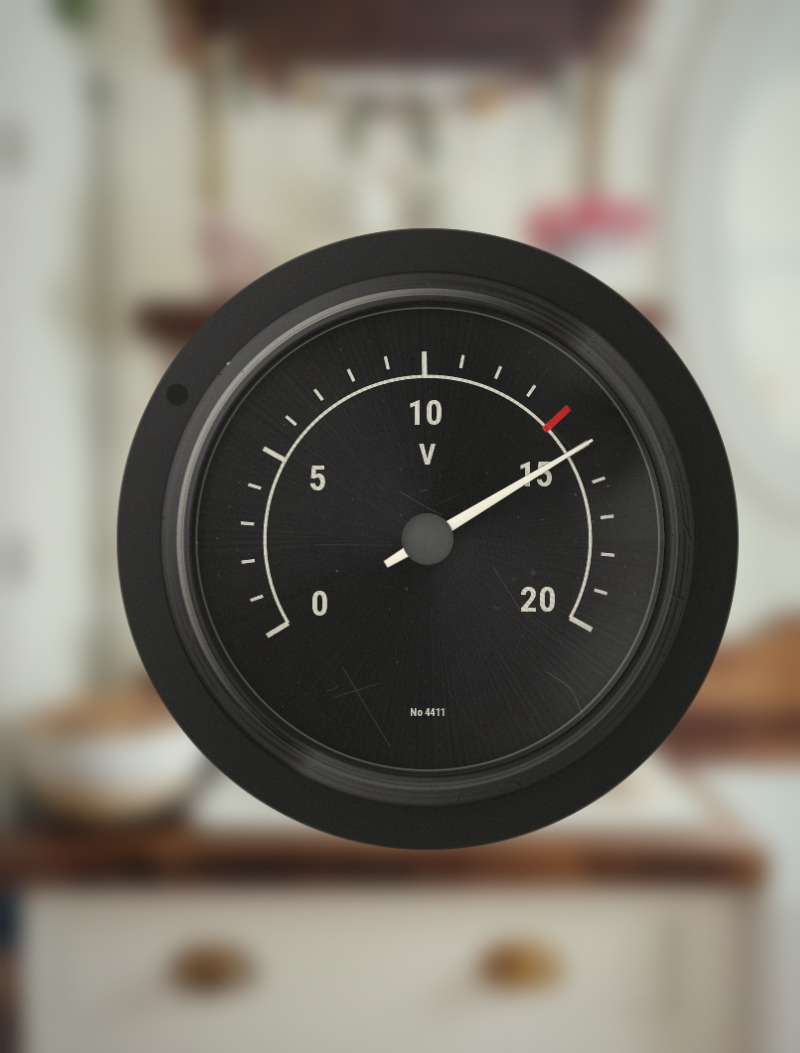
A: 15 V
